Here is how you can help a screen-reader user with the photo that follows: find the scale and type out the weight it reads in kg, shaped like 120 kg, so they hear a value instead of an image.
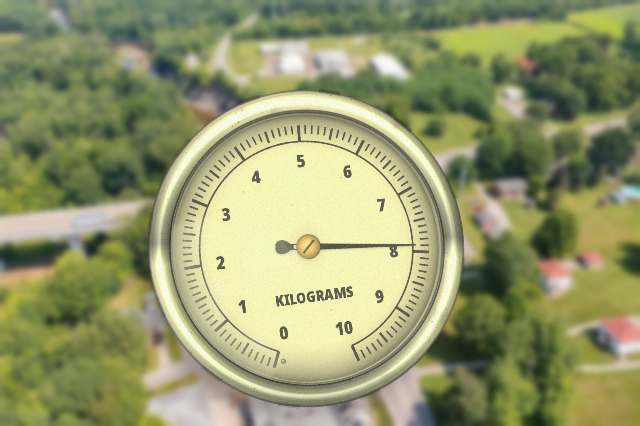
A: 7.9 kg
